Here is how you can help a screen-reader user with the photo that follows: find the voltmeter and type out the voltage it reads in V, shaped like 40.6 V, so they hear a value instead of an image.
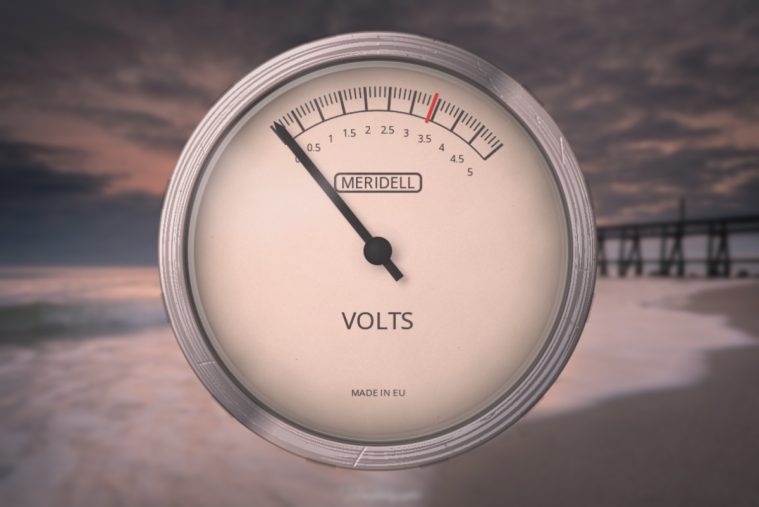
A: 0.1 V
